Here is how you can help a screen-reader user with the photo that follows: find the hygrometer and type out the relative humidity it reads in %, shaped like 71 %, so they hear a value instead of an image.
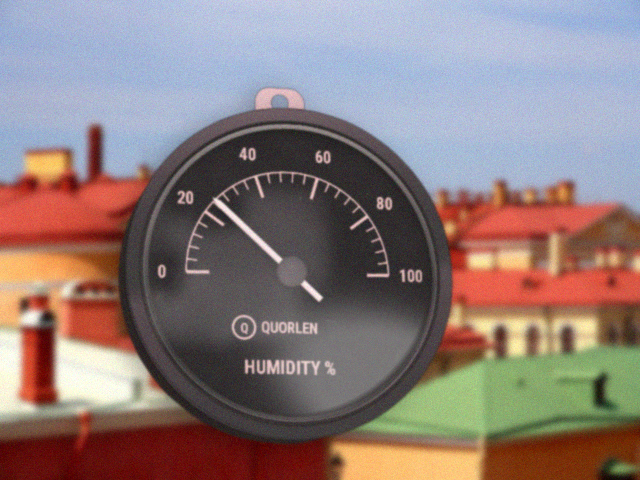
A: 24 %
